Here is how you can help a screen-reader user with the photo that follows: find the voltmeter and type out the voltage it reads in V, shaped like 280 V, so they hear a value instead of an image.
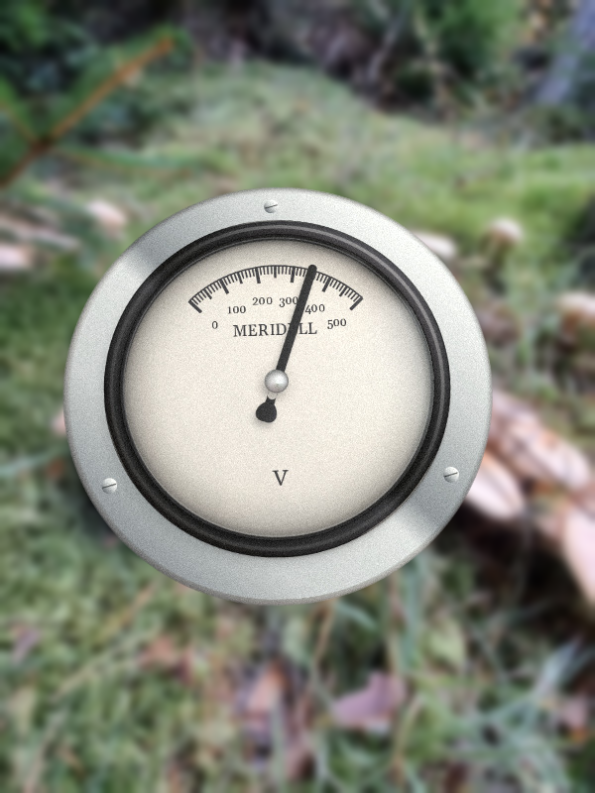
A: 350 V
